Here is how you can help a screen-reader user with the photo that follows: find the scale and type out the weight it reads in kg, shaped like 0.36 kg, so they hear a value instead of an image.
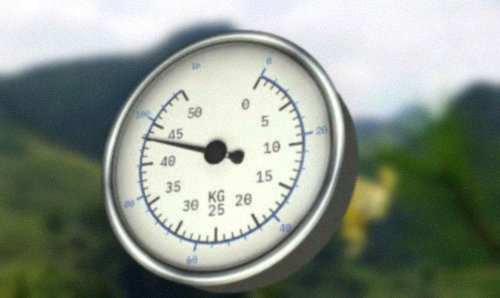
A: 43 kg
